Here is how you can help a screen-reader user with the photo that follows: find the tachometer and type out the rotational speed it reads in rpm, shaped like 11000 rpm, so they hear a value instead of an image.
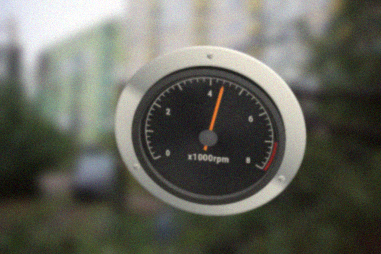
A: 4400 rpm
